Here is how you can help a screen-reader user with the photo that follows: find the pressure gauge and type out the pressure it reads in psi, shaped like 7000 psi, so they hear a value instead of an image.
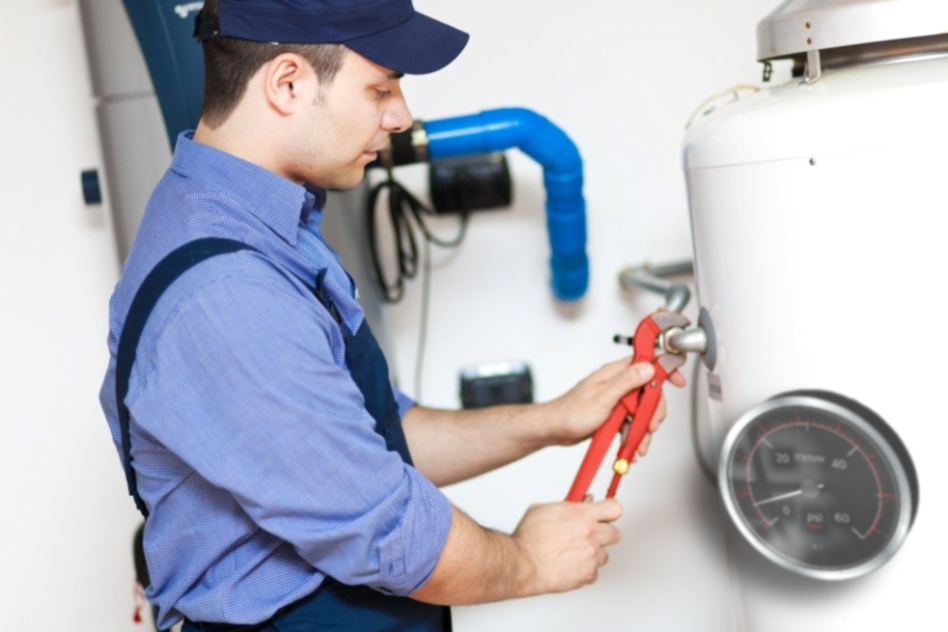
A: 5 psi
